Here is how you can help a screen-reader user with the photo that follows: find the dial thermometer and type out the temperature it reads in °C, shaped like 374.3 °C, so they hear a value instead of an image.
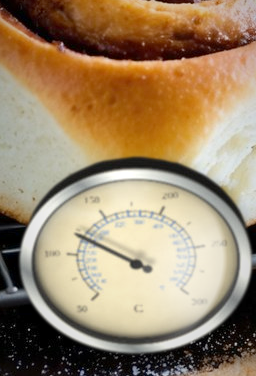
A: 125 °C
